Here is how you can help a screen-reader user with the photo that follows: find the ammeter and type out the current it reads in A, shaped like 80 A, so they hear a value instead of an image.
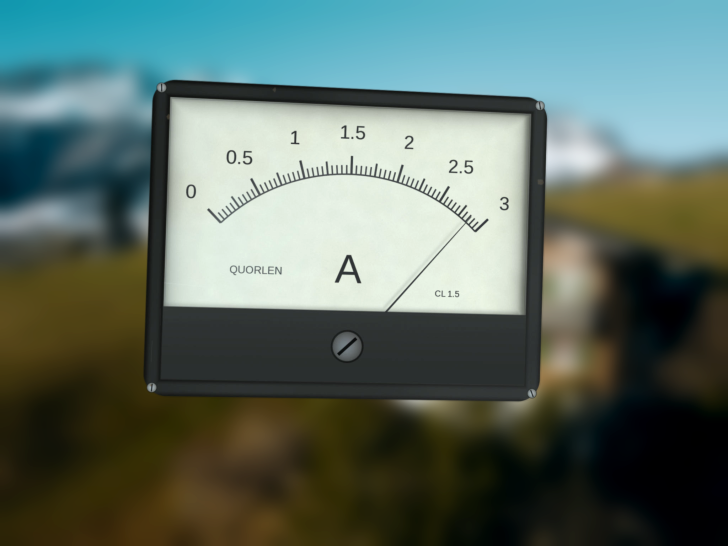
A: 2.85 A
